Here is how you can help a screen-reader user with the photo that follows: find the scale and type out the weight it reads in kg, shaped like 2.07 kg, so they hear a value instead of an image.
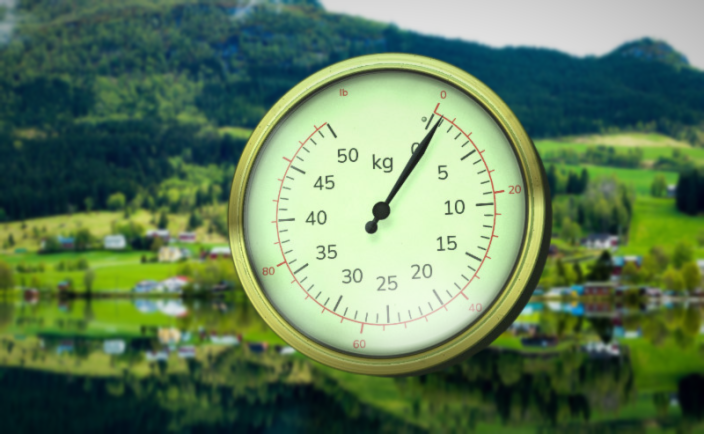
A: 1 kg
